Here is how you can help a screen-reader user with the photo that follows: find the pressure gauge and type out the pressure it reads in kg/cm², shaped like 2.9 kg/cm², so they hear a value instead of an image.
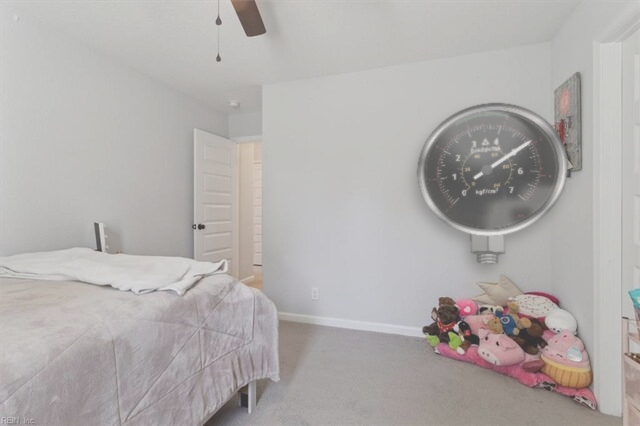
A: 5 kg/cm²
